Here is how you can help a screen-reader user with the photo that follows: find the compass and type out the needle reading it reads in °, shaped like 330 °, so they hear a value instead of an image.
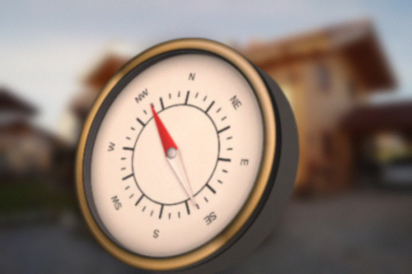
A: 320 °
